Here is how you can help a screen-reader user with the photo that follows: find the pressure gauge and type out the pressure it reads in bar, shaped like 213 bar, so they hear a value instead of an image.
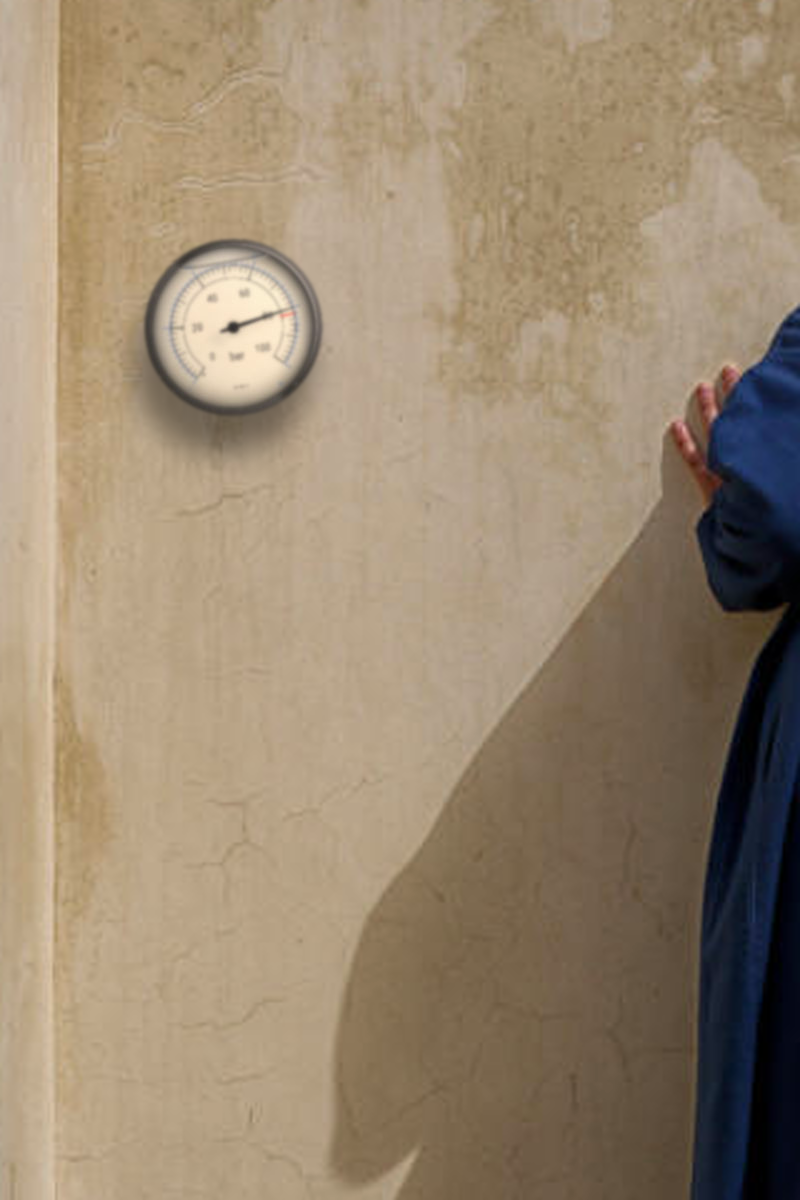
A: 80 bar
